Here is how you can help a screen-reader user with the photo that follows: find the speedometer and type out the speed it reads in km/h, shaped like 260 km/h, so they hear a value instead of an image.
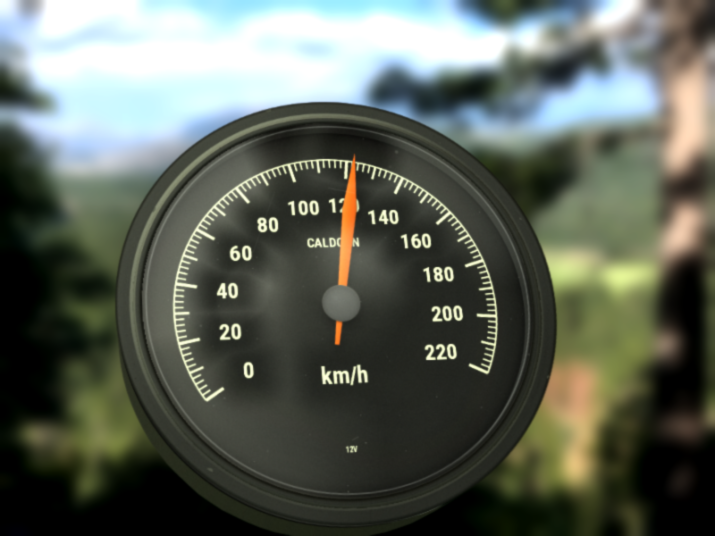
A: 122 km/h
